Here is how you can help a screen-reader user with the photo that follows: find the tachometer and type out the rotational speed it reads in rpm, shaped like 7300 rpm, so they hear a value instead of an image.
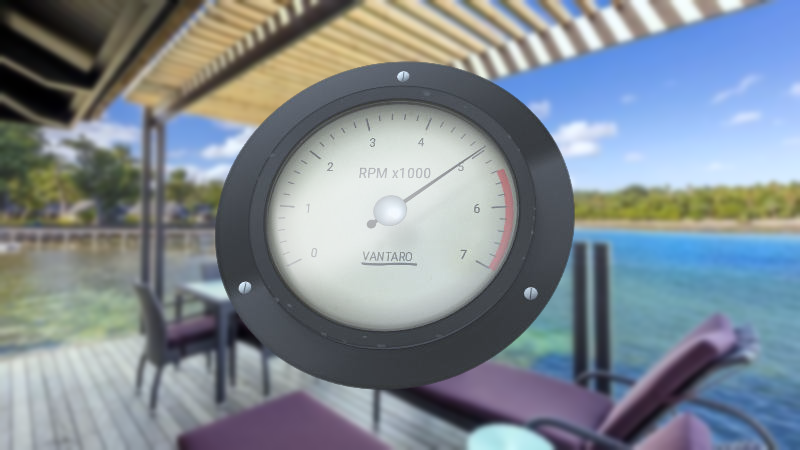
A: 5000 rpm
